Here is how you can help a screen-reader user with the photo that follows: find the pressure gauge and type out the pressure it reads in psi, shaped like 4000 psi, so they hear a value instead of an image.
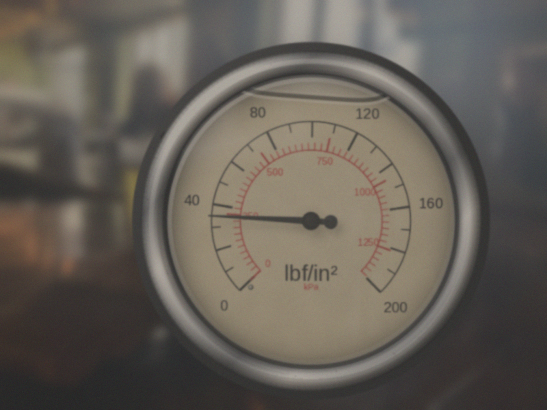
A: 35 psi
